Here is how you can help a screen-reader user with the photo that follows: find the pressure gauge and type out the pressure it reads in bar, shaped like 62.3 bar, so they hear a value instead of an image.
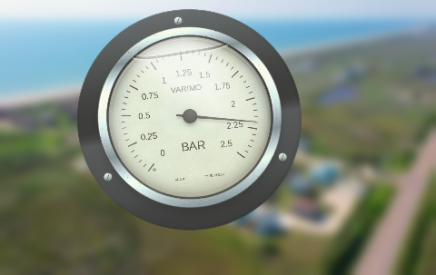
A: 2.2 bar
